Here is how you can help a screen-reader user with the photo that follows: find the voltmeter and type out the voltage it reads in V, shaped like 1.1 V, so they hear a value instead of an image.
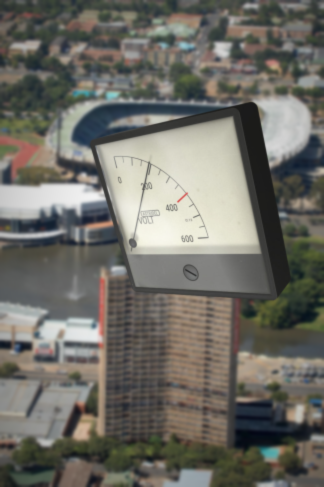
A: 200 V
